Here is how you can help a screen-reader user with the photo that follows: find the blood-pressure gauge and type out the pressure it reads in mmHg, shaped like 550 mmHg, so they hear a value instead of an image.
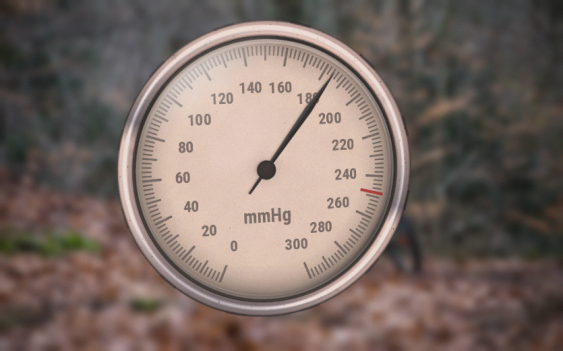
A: 184 mmHg
